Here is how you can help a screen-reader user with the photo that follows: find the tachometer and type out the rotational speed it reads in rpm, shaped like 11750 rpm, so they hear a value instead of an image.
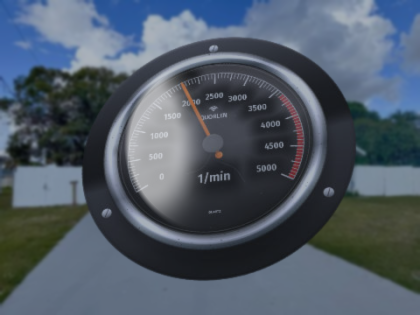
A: 2000 rpm
